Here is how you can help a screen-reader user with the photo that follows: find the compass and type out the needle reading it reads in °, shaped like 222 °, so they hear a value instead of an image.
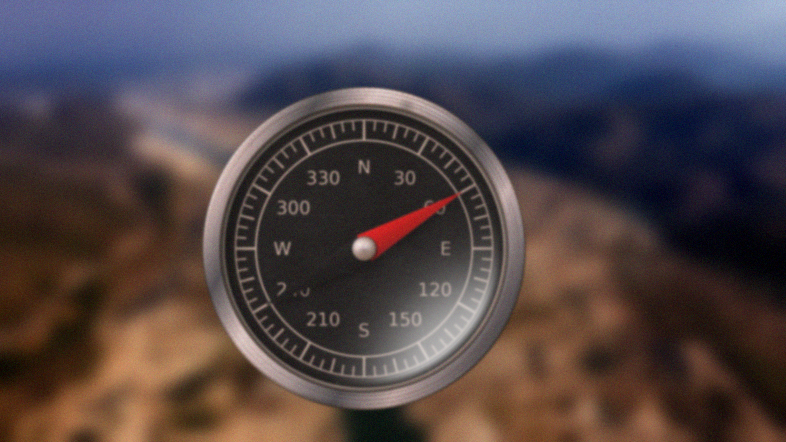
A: 60 °
